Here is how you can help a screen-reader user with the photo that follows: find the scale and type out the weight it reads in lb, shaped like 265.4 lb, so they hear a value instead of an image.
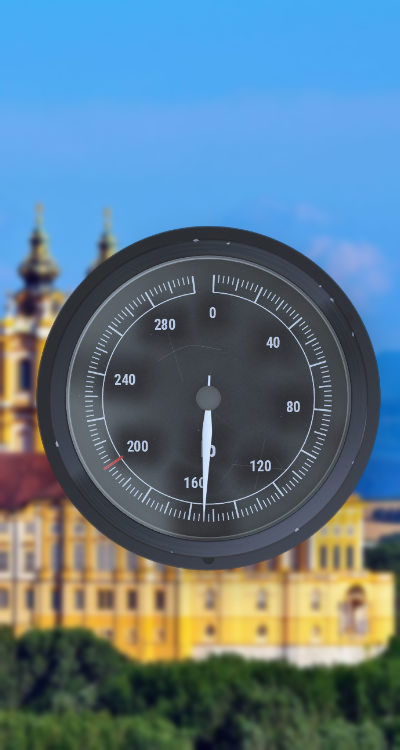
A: 154 lb
